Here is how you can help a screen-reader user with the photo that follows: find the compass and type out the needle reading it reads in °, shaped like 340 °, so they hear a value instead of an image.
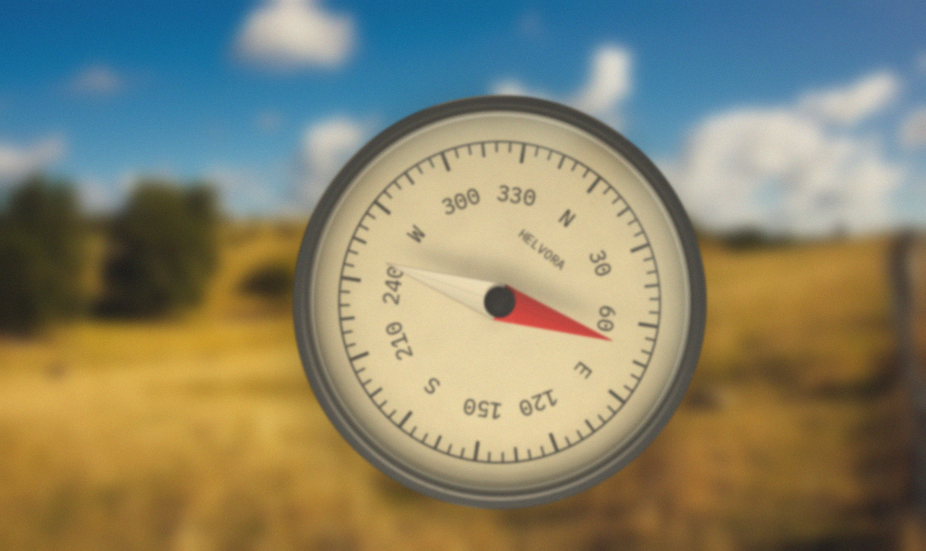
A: 70 °
